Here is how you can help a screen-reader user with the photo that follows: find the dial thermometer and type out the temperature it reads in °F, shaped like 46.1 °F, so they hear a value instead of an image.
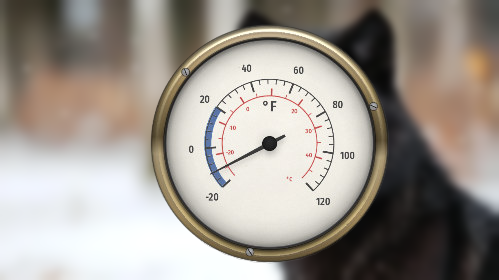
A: -12 °F
